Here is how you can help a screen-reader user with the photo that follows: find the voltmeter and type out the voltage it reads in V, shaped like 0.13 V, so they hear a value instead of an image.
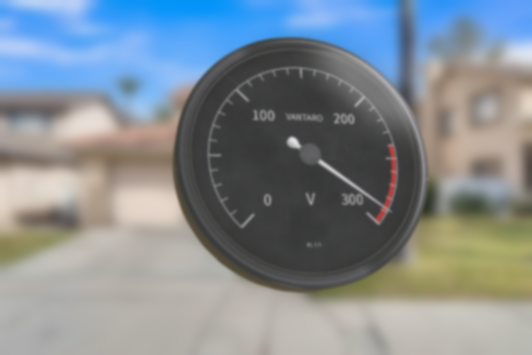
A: 290 V
